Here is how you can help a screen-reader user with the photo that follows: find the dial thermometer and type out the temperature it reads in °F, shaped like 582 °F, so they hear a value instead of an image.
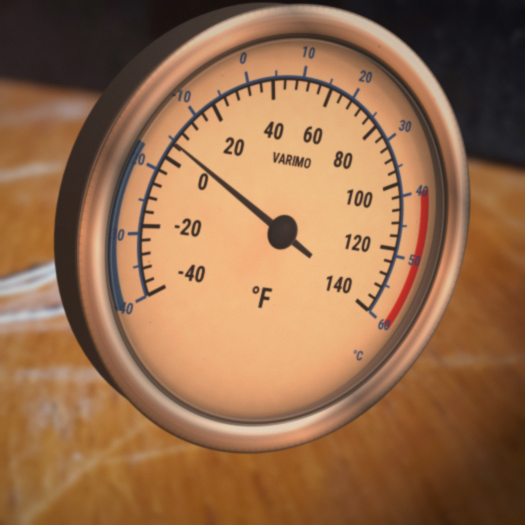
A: 4 °F
